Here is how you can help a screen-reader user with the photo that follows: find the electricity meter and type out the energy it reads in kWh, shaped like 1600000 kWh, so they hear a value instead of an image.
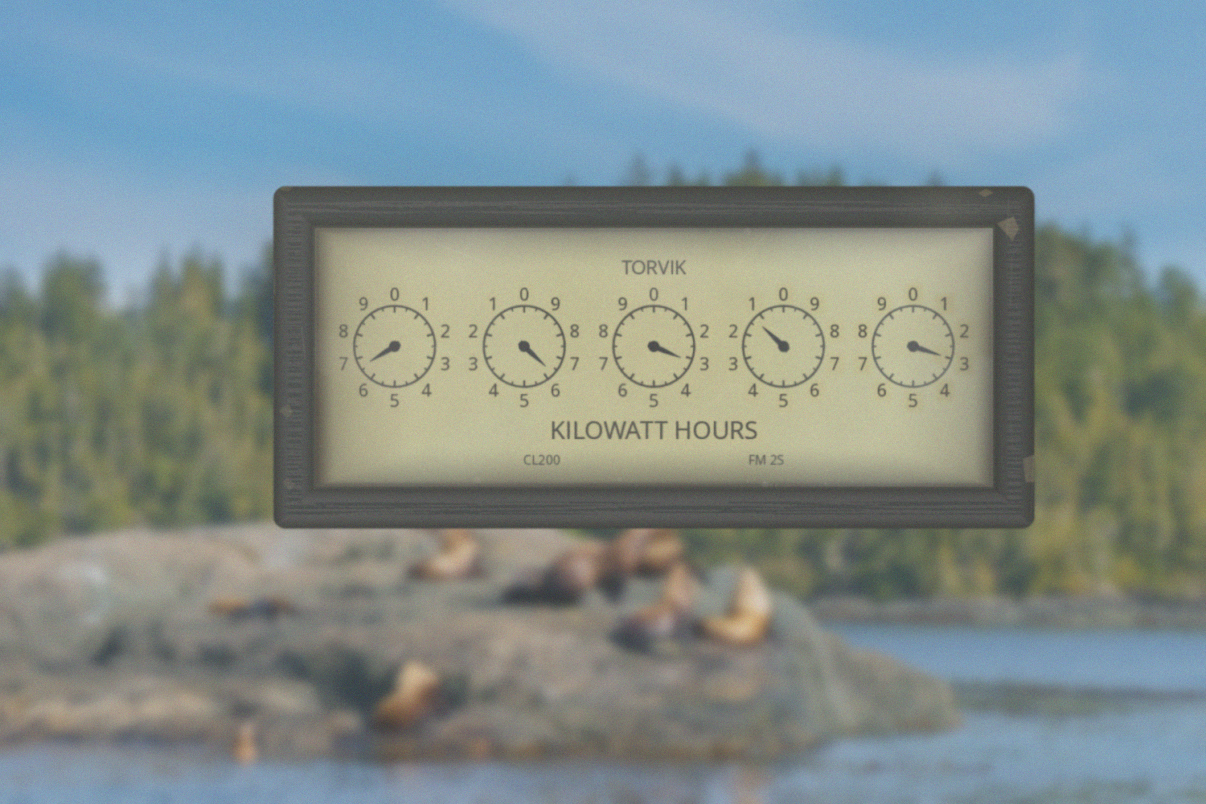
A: 66313 kWh
